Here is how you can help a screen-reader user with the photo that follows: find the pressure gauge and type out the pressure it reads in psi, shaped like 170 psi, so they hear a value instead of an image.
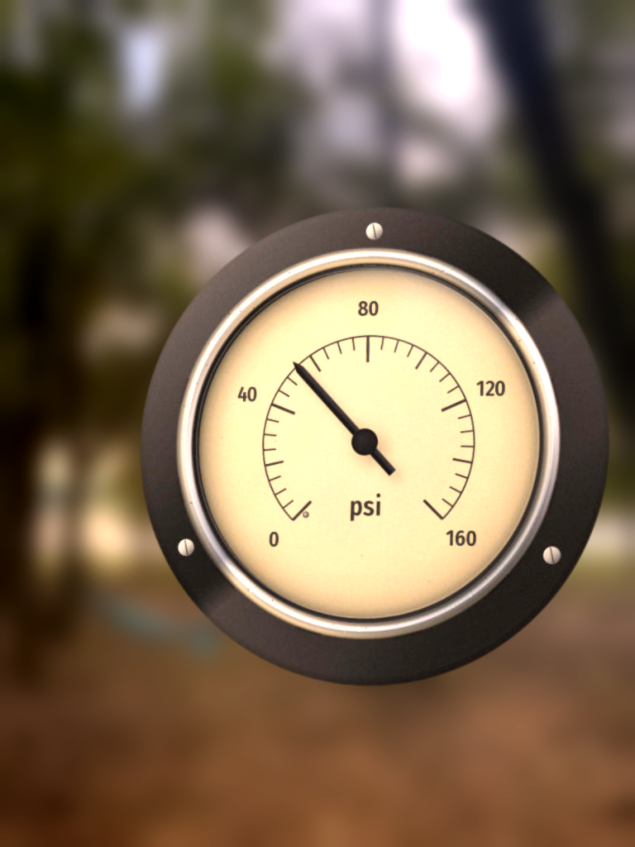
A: 55 psi
